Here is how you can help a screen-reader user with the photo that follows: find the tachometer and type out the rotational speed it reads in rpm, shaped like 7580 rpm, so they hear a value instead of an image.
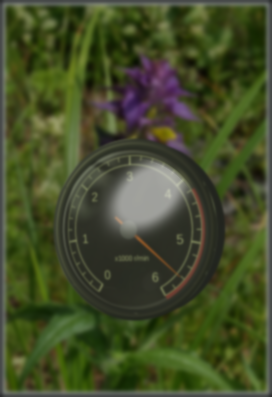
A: 5600 rpm
